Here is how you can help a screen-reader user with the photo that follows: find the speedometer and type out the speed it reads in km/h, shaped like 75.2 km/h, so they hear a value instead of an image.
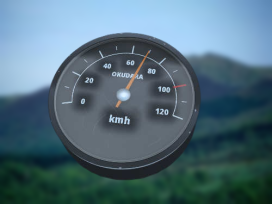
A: 70 km/h
